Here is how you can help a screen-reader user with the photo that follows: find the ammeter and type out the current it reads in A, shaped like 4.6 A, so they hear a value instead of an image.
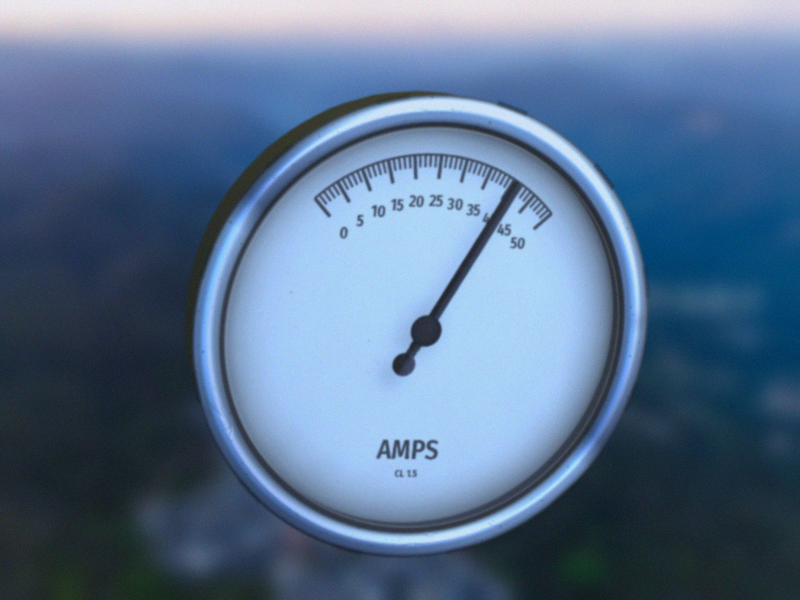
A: 40 A
